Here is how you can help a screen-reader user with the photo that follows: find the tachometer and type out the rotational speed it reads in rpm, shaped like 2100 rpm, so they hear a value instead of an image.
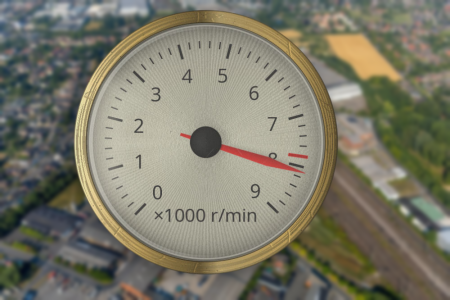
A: 8100 rpm
